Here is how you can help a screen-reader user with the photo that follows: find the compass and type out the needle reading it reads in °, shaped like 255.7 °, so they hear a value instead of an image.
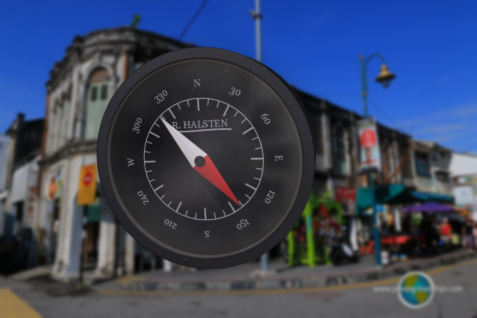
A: 140 °
